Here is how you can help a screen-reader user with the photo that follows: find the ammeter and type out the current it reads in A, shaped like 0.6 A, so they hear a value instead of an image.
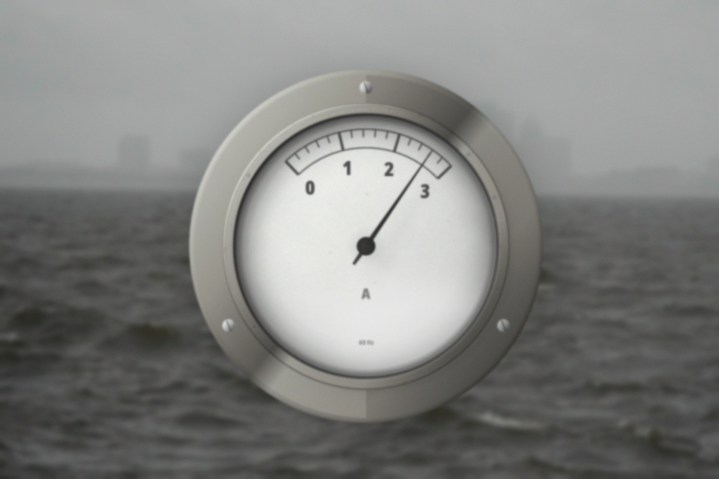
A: 2.6 A
